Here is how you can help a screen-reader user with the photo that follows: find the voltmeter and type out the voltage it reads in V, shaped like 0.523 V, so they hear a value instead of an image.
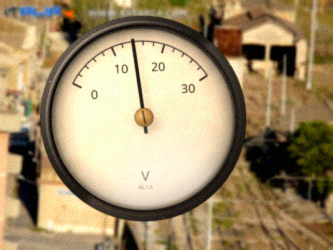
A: 14 V
